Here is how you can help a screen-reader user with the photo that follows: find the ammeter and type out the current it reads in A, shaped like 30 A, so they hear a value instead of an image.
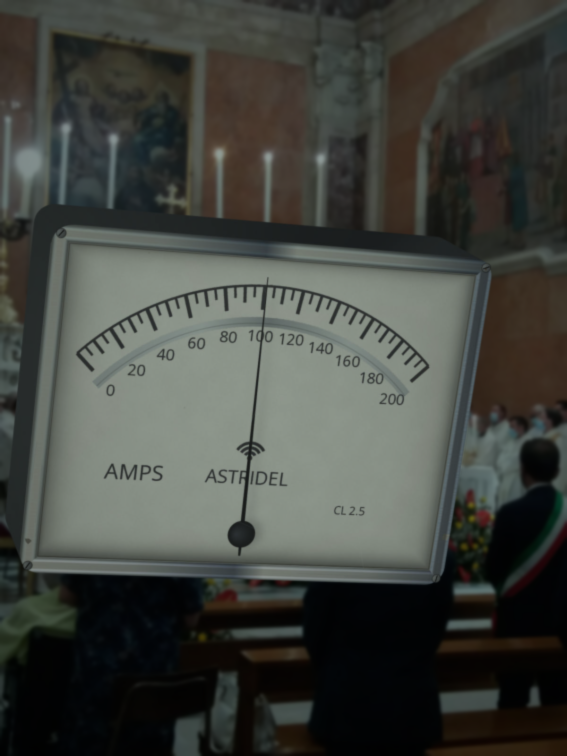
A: 100 A
